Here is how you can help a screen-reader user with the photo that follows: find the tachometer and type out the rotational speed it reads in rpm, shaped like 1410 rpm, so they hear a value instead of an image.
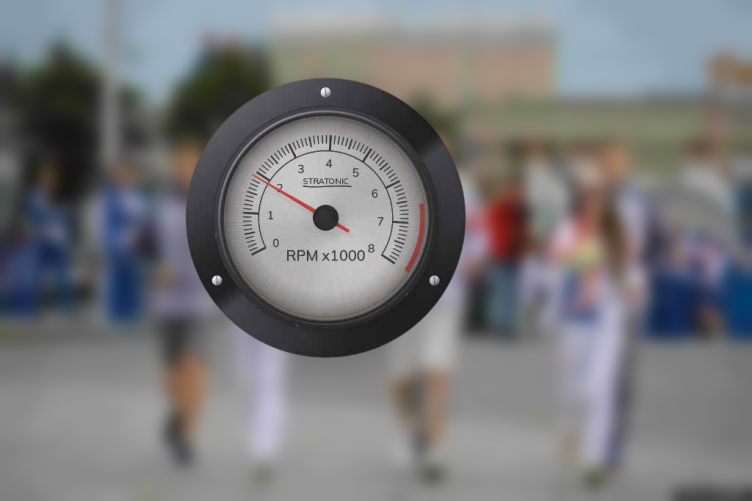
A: 1900 rpm
